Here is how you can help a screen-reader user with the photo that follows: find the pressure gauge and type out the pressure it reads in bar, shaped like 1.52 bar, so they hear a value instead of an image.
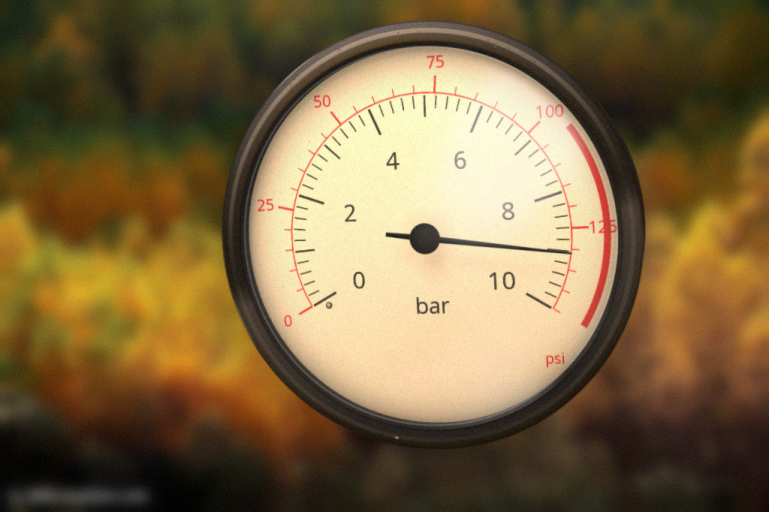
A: 9 bar
